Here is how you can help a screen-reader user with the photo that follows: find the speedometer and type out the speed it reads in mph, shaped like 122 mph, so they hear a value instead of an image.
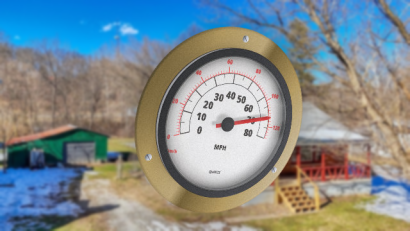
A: 70 mph
